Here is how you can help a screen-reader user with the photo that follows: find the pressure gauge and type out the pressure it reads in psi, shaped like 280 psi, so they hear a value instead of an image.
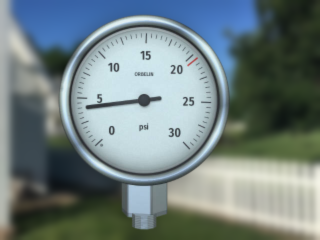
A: 4 psi
